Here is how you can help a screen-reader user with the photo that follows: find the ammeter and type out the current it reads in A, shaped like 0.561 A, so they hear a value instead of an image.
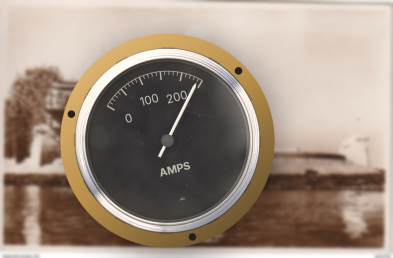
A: 240 A
